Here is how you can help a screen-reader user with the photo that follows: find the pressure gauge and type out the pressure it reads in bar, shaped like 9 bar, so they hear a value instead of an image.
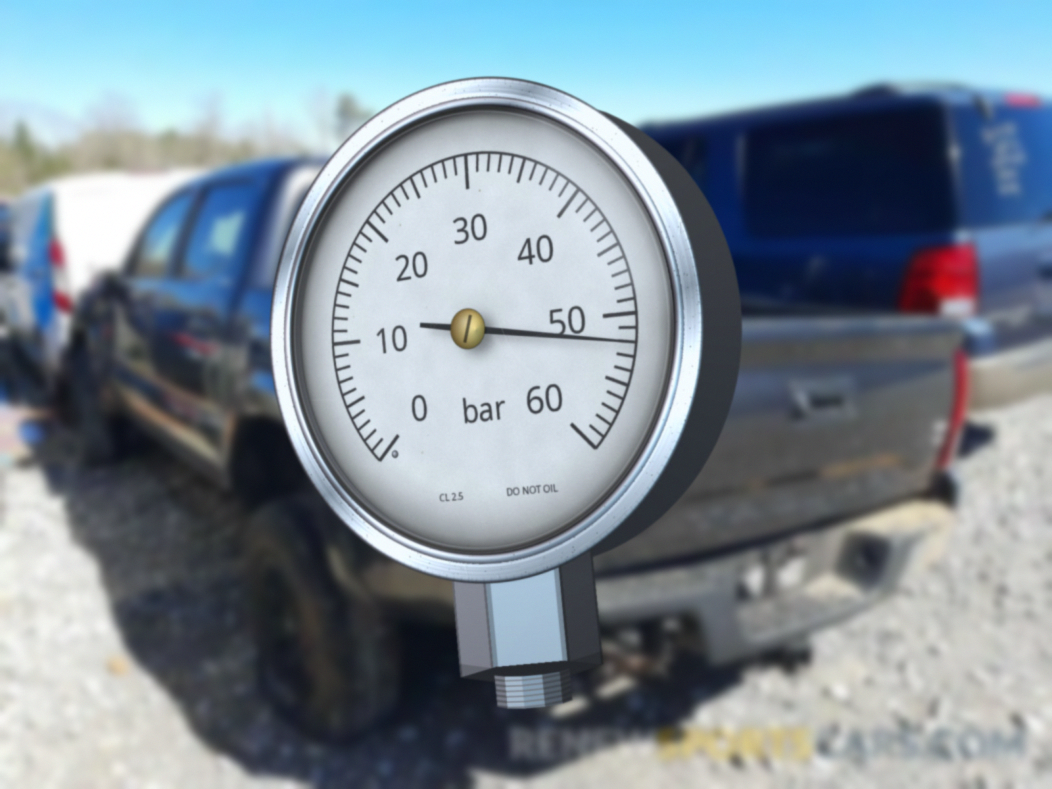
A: 52 bar
